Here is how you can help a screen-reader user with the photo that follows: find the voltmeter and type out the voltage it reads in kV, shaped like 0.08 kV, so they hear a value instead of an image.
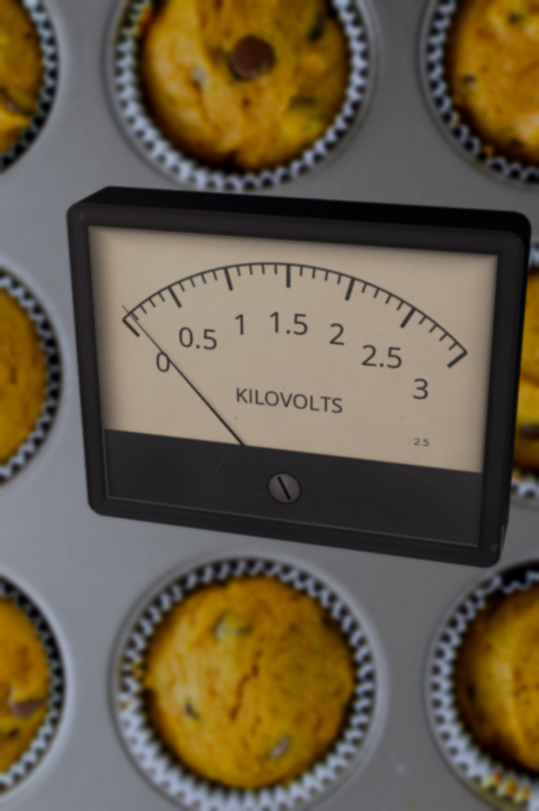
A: 0.1 kV
